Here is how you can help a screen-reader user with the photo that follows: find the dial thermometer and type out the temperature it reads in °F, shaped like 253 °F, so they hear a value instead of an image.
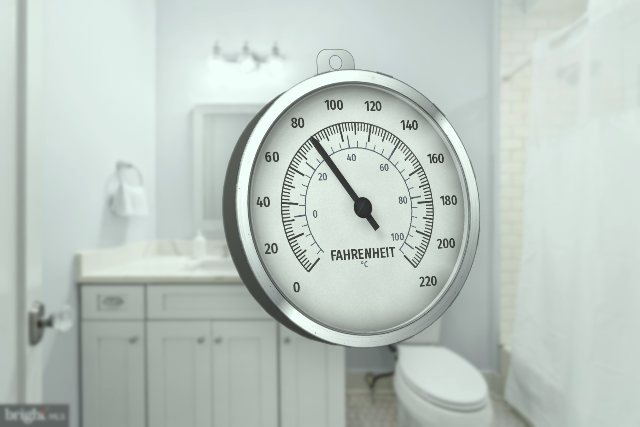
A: 80 °F
